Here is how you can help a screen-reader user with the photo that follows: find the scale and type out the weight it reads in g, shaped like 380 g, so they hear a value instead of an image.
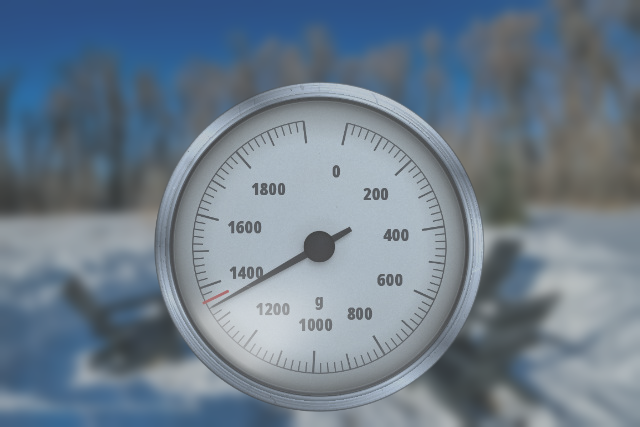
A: 1340 g
